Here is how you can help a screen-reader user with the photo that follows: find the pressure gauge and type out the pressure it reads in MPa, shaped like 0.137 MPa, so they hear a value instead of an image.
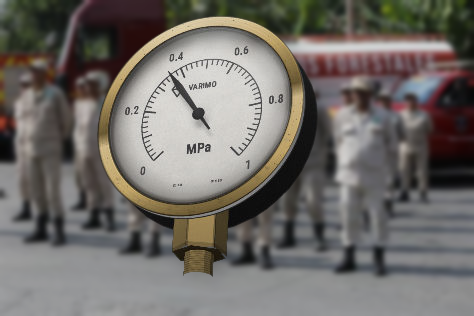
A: 0.36 MPa
